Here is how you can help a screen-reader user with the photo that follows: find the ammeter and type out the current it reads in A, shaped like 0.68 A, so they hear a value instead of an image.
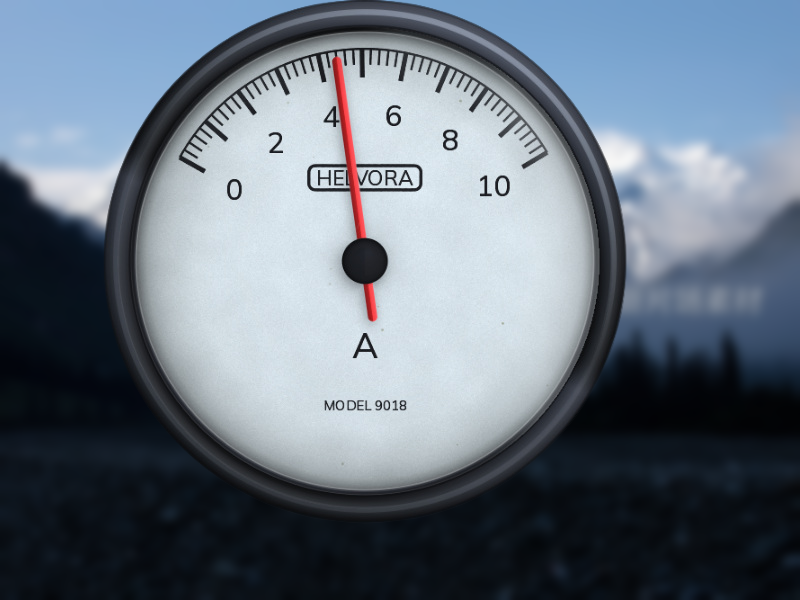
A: 4.4 A
